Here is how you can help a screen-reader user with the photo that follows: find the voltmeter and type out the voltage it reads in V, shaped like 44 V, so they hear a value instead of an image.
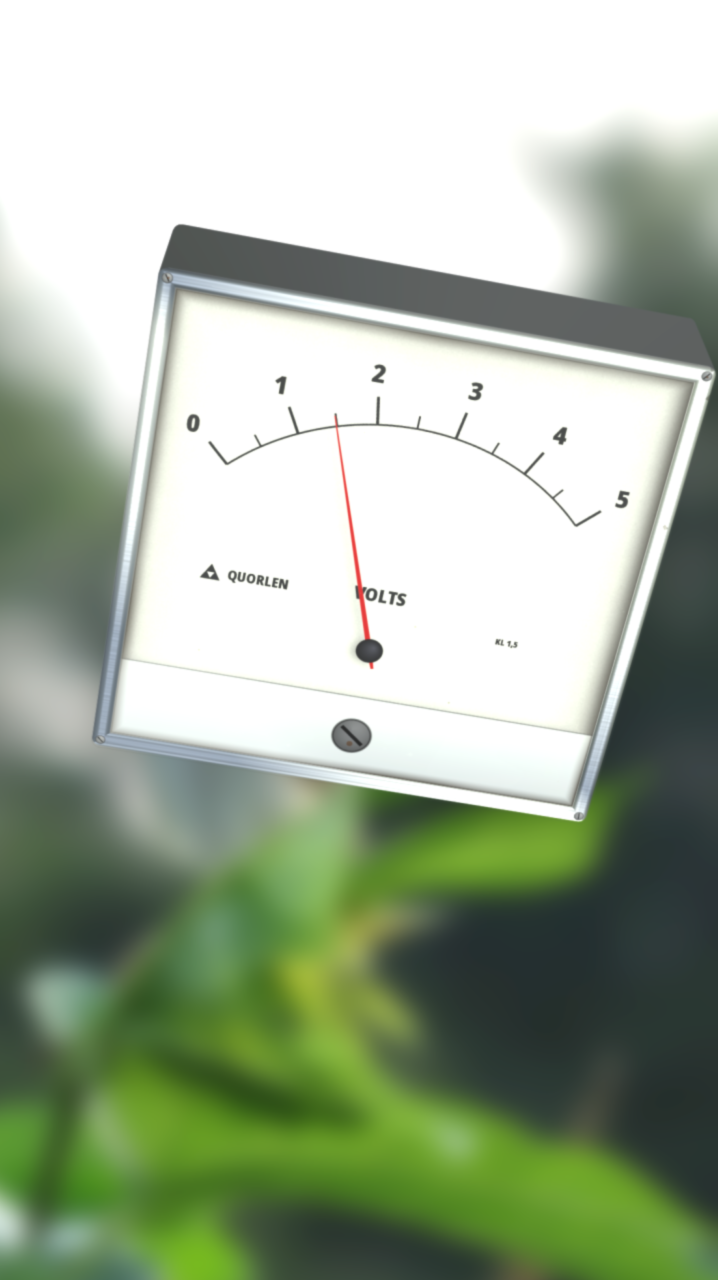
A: 1.5 V
